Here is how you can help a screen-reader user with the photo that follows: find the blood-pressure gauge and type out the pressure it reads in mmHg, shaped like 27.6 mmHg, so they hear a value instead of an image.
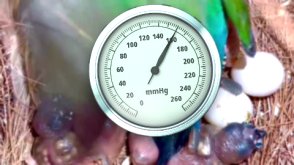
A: 160 mmHg
